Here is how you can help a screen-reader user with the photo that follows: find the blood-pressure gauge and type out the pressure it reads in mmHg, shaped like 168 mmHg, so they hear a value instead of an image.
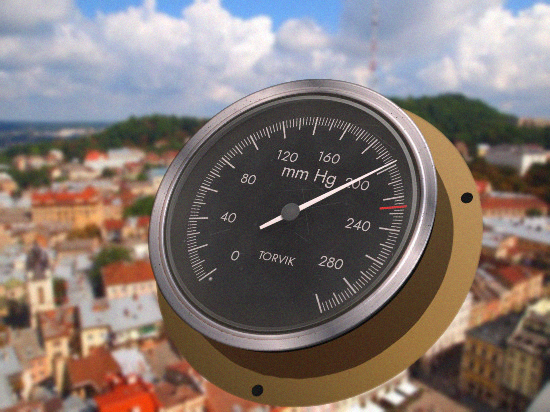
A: 200 mmHg
